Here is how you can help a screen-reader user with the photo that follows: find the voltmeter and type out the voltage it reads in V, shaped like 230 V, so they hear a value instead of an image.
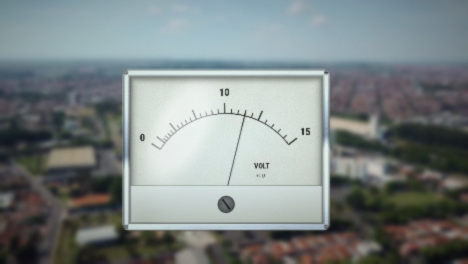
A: 11.5 V
